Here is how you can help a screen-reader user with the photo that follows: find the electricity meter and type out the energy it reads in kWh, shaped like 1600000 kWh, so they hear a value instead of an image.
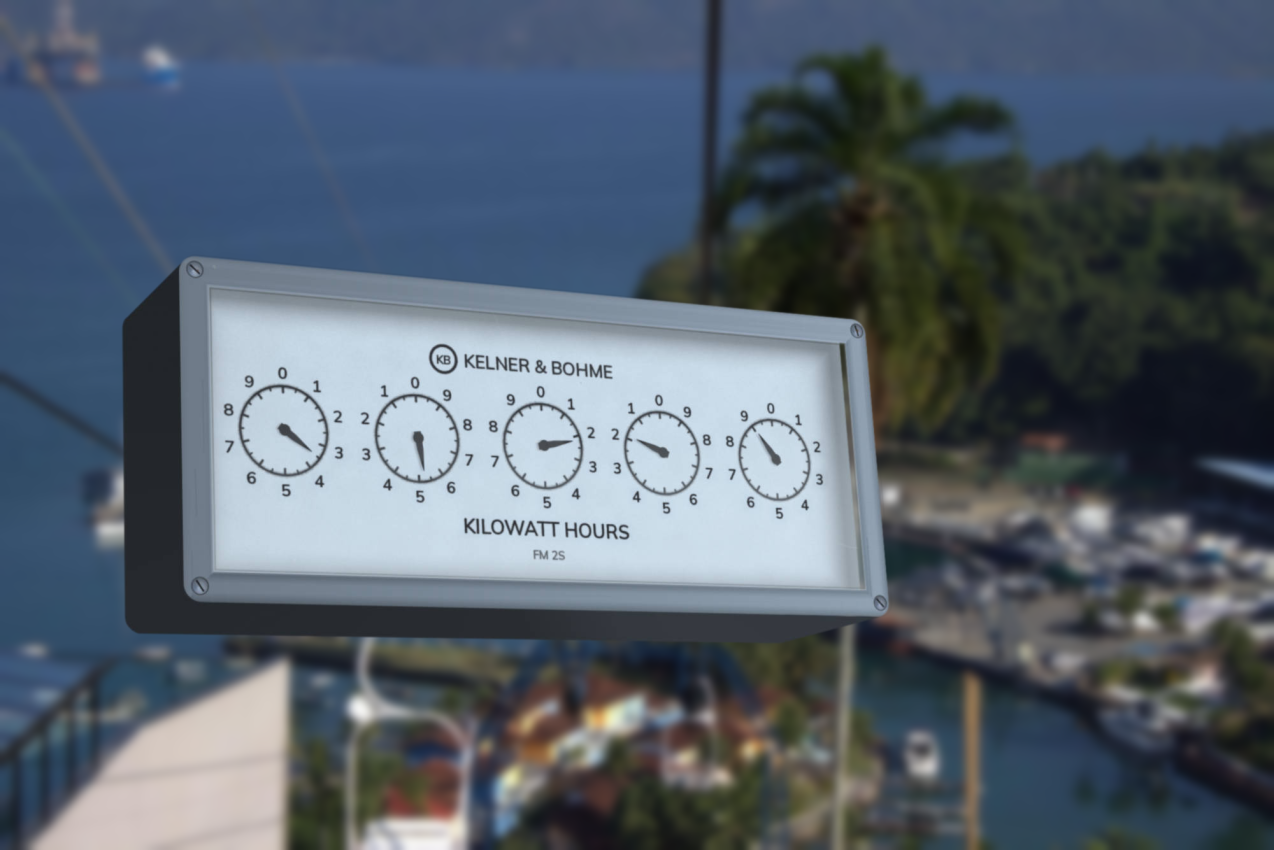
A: 35219 kWh
